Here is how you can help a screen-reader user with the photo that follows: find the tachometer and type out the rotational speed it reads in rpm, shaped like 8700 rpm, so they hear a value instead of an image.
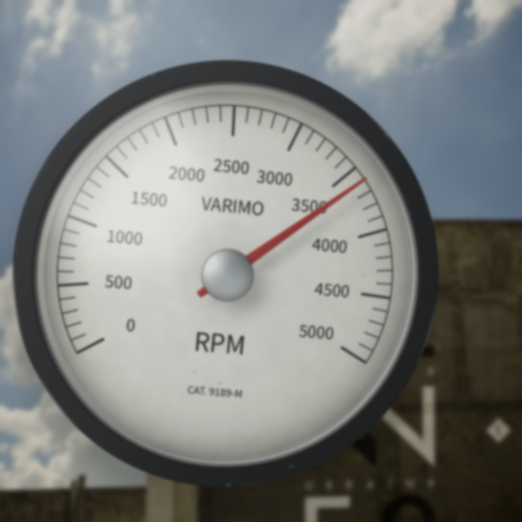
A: 3600 rpm
